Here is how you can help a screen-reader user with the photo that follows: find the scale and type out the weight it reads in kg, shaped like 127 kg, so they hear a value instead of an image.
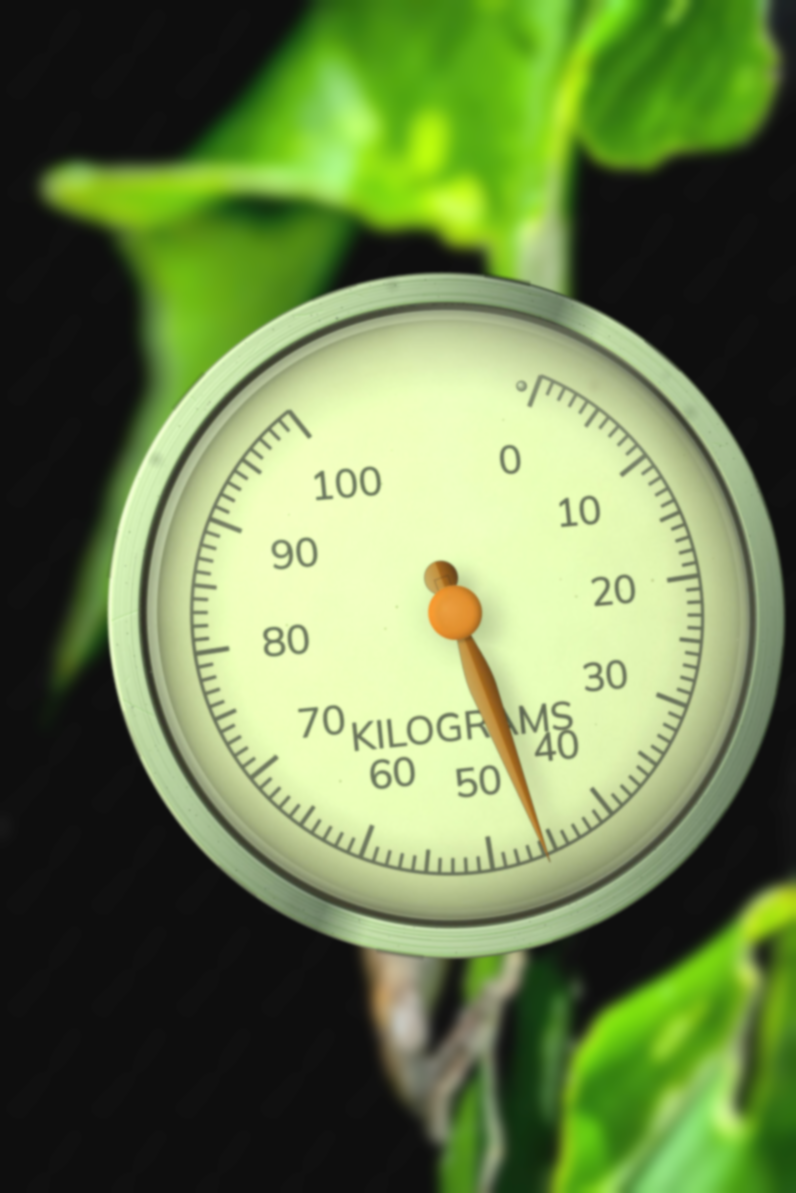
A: 46 kg
